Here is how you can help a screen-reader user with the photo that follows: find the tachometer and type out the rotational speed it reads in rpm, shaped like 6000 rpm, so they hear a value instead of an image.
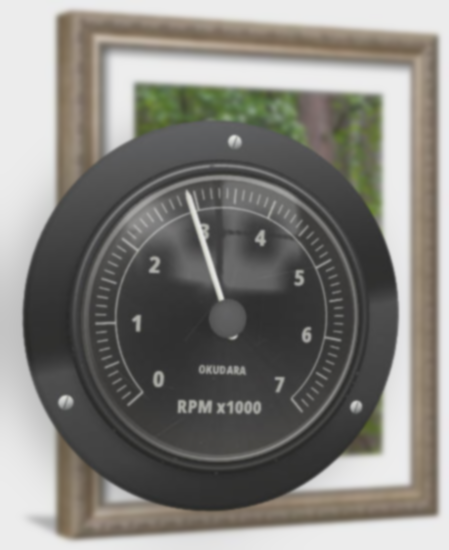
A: 2900 rpm
